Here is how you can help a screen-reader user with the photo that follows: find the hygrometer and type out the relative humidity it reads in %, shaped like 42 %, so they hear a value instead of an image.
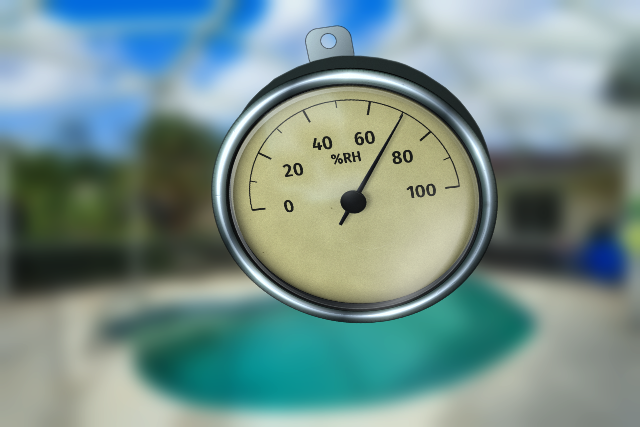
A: 70 %
